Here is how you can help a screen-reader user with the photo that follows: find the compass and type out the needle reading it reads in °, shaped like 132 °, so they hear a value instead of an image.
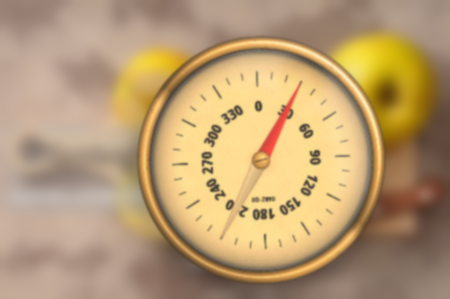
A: 30 °
